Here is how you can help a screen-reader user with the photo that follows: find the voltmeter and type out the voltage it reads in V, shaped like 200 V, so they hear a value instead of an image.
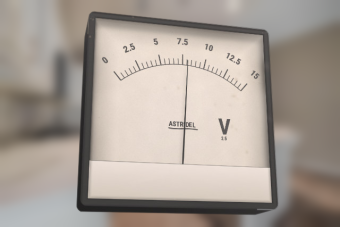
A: 8 V
